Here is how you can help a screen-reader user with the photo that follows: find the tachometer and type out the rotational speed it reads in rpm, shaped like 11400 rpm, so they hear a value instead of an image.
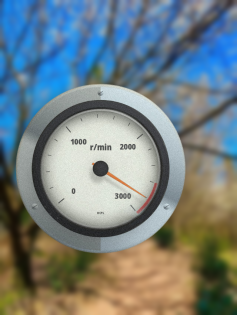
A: 2800 rpm
